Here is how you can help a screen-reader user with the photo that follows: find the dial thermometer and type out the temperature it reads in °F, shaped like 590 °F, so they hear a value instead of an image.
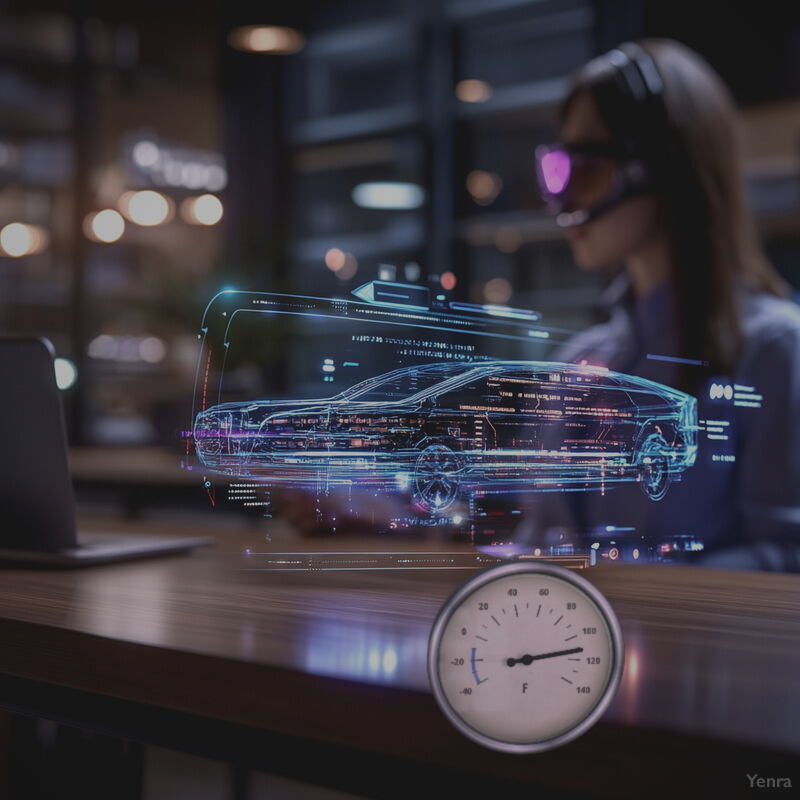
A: 110 °F
